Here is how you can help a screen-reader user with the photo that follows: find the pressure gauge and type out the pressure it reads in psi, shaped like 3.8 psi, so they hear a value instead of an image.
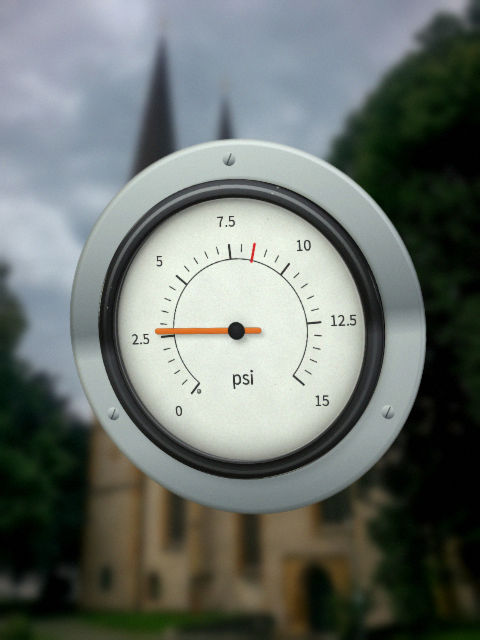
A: 2.75 psi
